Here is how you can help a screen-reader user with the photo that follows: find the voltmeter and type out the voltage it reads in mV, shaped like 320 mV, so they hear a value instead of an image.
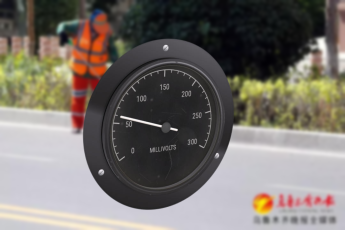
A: 60 mV
